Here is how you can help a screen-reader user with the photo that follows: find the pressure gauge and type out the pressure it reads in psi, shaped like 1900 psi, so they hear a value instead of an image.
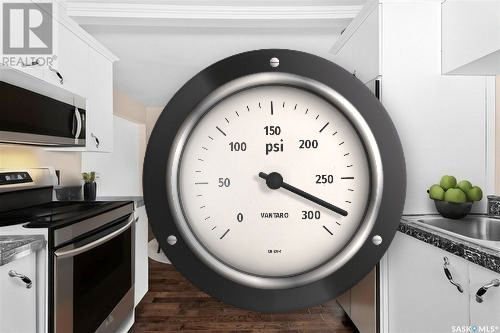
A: 280 psi
